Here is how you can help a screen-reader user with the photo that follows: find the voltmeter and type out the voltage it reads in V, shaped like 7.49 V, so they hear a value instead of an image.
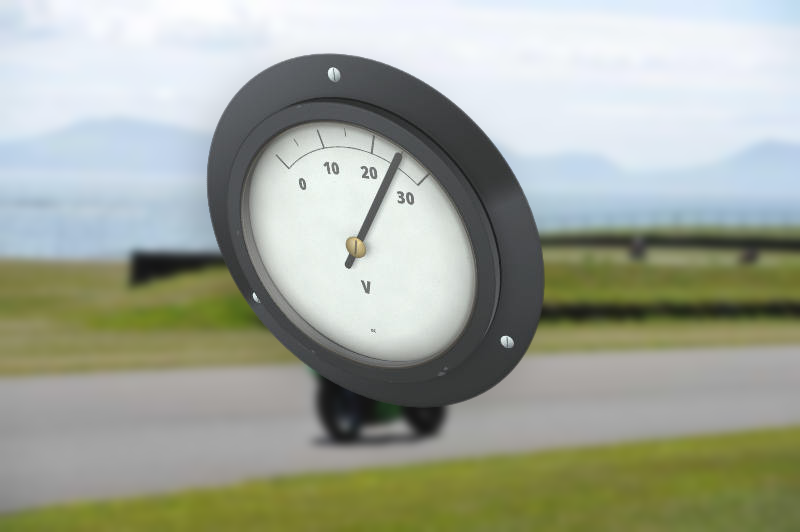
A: 25 V
